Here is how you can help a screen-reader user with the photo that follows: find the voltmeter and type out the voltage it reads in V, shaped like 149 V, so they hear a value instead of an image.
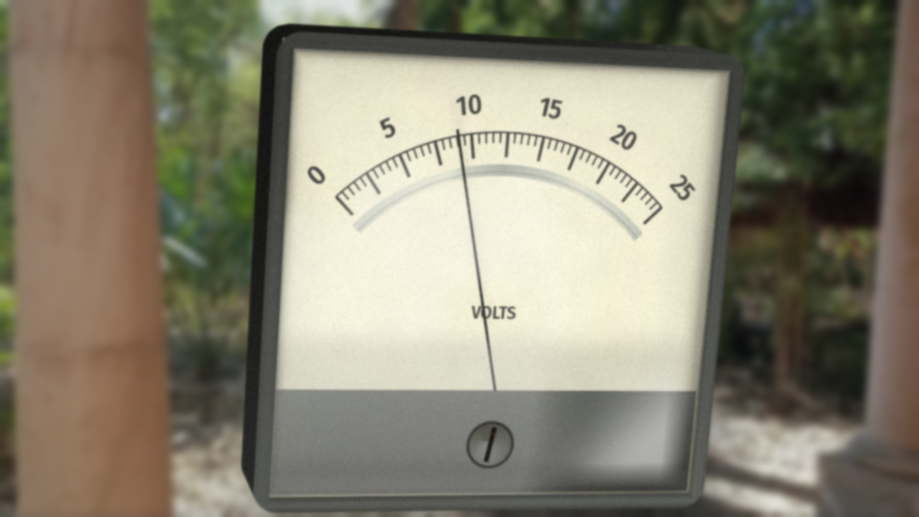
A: 9 V
